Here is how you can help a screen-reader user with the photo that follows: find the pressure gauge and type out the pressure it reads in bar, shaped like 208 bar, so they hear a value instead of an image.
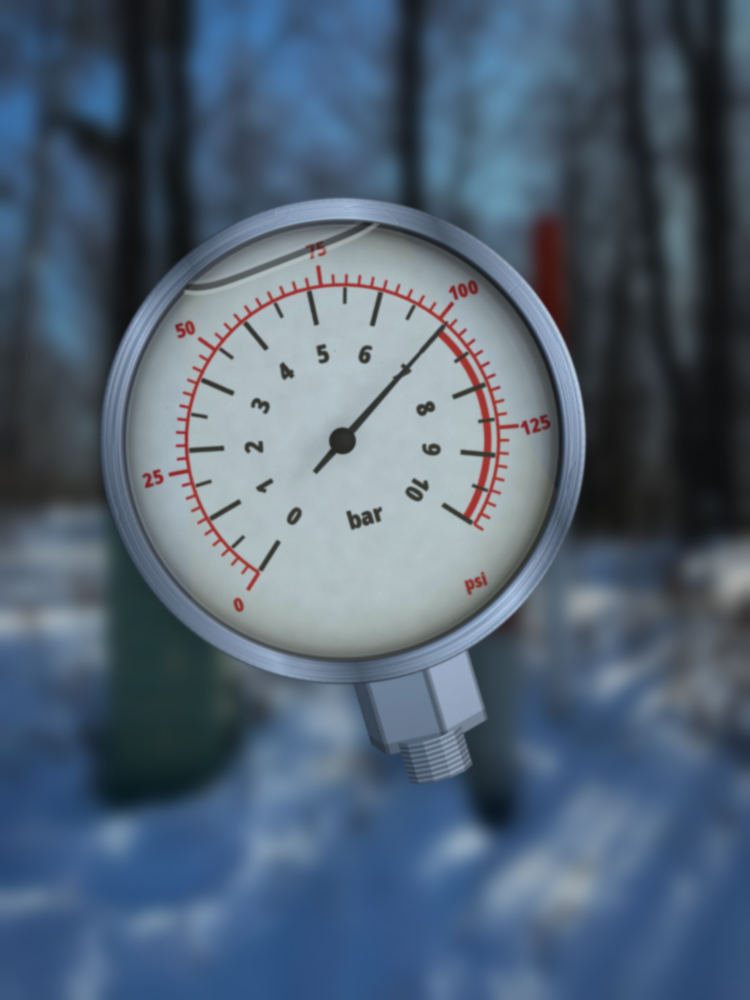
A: 7 bar
